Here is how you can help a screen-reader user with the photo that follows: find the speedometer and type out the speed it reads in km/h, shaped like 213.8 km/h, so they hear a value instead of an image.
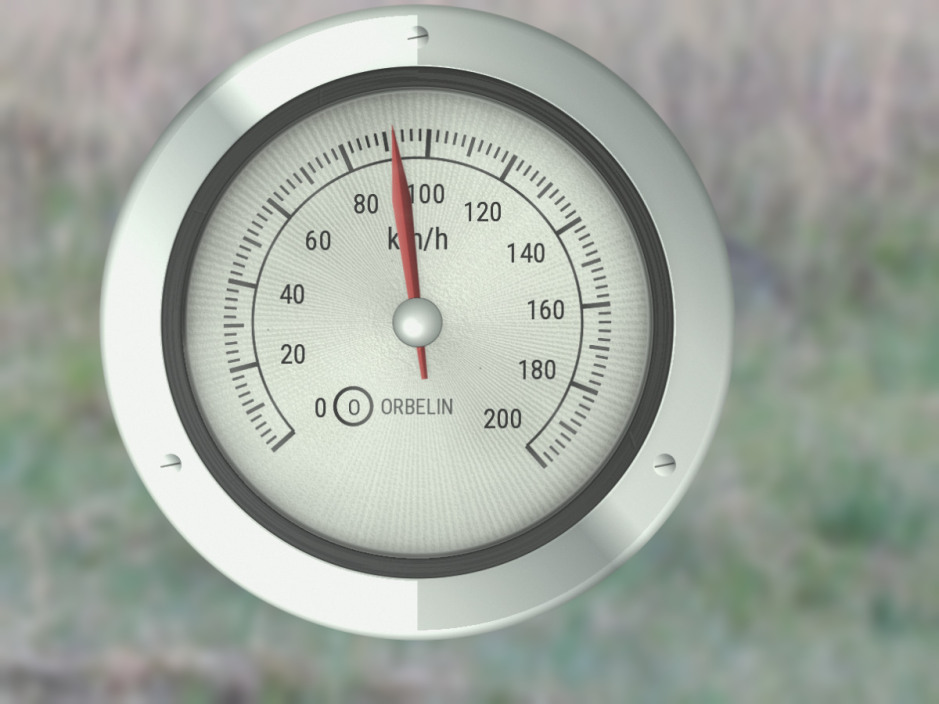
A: 92 km/h
